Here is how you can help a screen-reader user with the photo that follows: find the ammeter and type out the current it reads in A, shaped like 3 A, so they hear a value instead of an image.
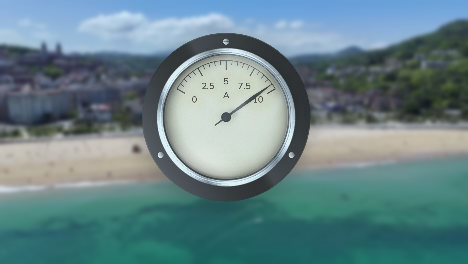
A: 9.5 A
